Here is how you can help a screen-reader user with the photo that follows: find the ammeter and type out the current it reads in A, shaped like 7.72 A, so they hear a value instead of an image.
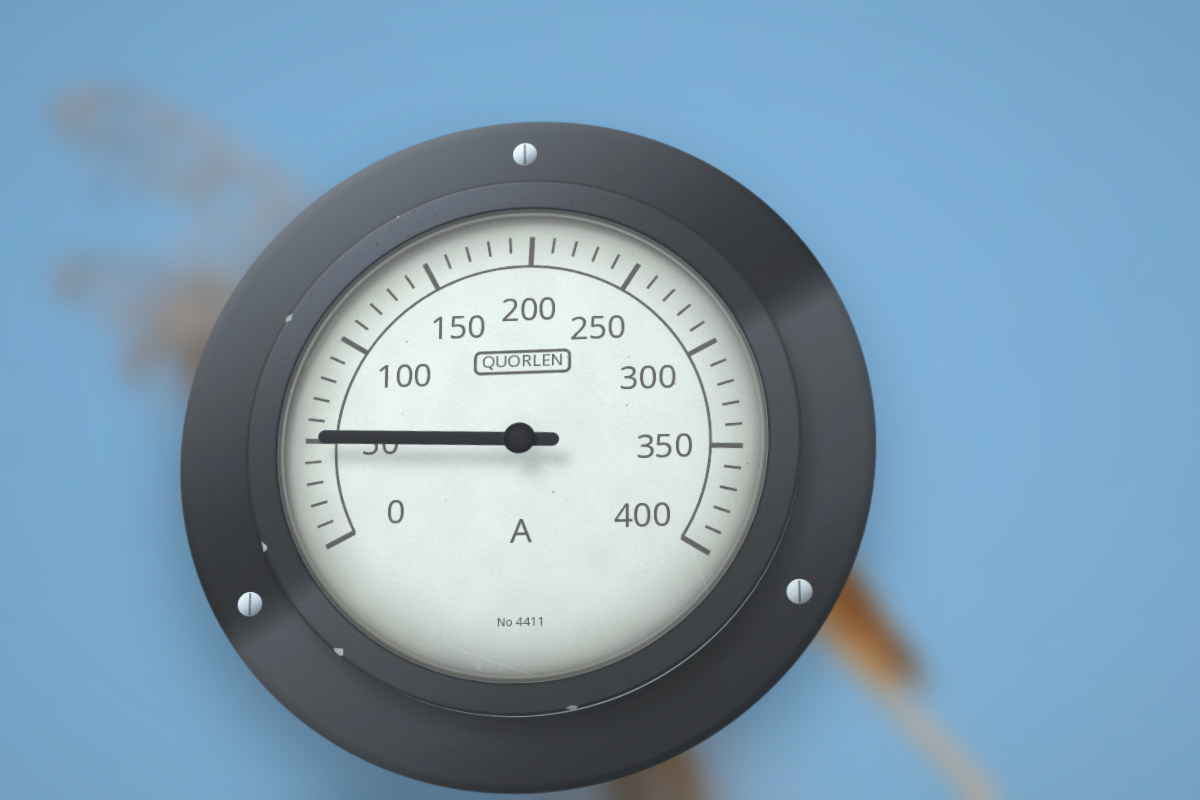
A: 50 A
